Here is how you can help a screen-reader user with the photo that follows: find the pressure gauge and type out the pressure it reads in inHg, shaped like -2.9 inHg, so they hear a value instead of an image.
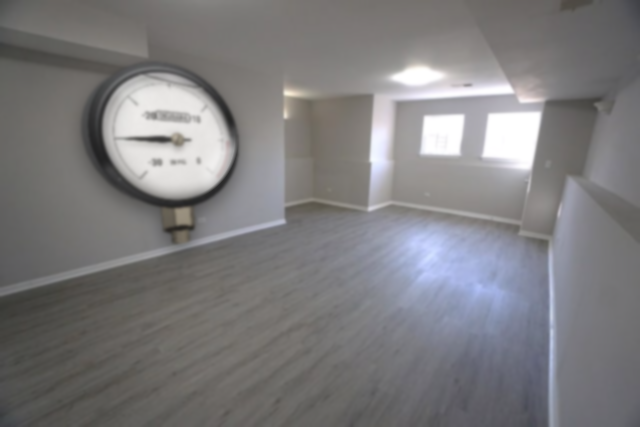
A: -25 inHg
